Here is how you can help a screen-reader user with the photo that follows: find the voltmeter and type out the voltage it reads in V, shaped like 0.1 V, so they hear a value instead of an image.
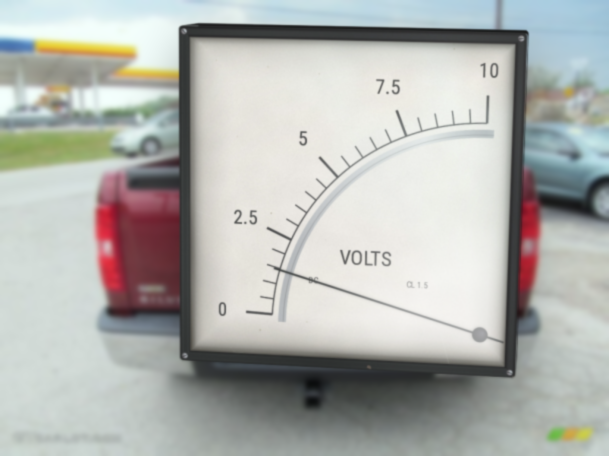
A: 1.5 V
